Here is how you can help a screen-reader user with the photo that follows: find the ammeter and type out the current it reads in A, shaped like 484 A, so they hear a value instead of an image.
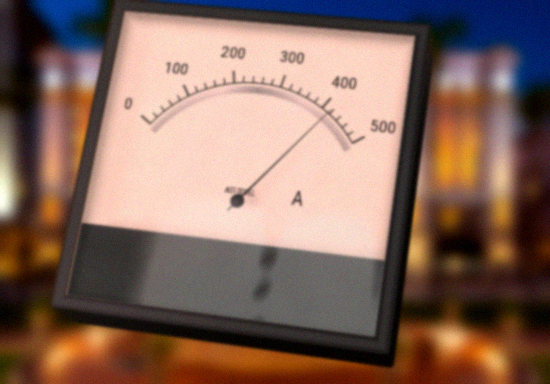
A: 420 A
